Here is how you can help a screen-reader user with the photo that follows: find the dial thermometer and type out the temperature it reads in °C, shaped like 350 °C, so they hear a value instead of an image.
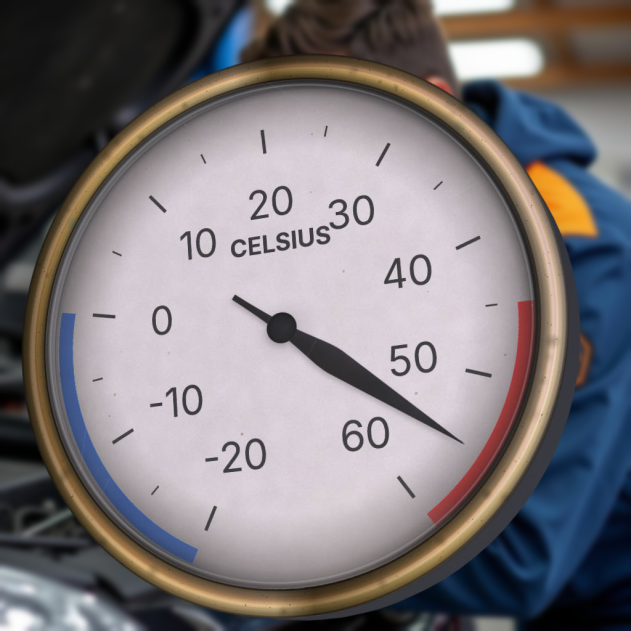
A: 55 °C
